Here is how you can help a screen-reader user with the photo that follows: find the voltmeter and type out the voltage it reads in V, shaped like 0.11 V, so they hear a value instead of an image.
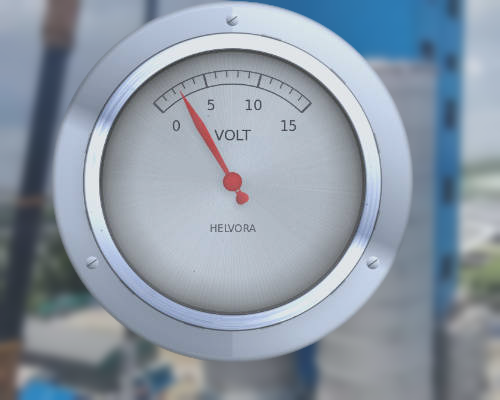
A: 2.5 V
